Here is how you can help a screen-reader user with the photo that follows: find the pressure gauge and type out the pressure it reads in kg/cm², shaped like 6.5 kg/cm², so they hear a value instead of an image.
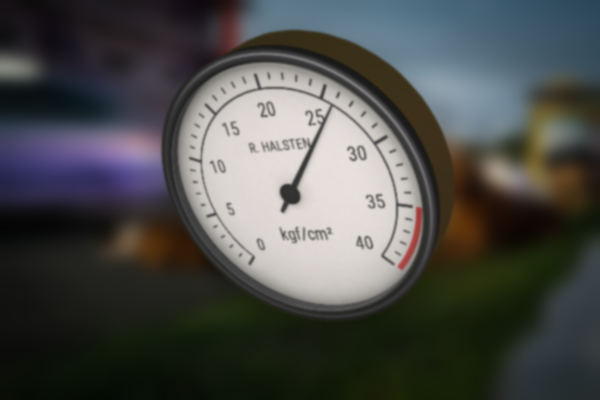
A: 26 kg/cm²
